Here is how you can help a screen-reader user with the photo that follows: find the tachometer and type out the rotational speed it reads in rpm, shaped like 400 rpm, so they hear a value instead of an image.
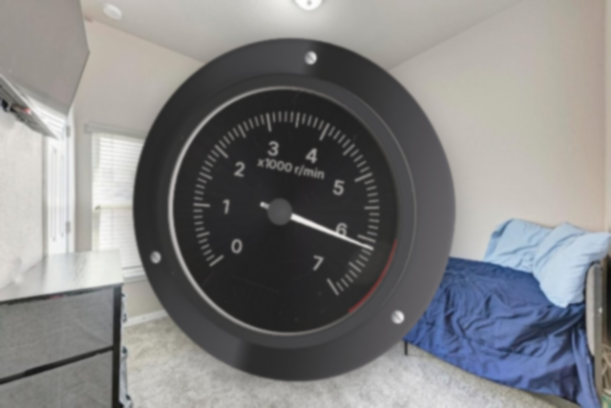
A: 6100 rpm
